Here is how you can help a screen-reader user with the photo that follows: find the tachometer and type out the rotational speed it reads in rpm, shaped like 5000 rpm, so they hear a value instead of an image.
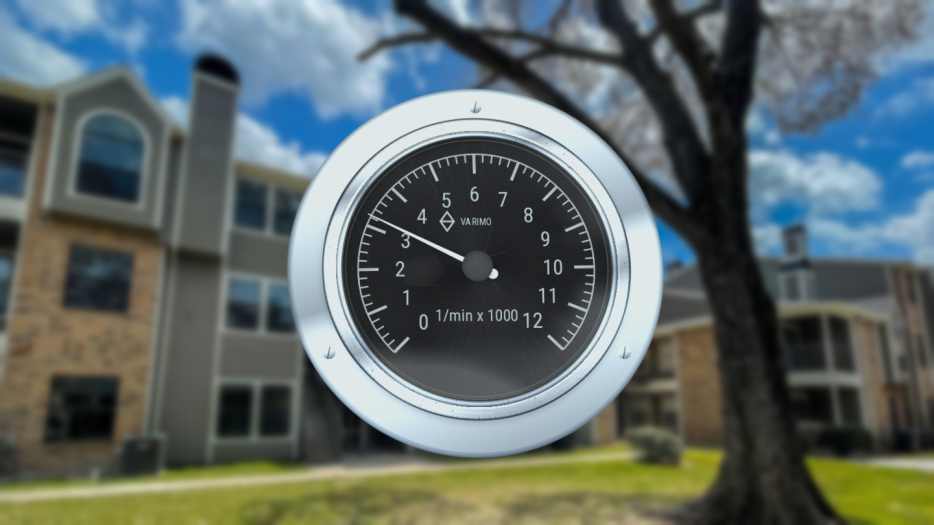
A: 3200 rpm
